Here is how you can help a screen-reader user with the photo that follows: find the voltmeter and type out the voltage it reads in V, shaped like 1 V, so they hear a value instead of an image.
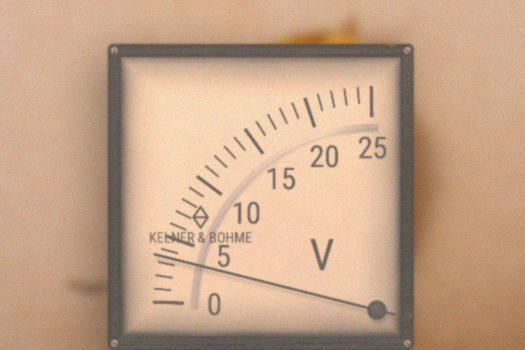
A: 3.5 V
